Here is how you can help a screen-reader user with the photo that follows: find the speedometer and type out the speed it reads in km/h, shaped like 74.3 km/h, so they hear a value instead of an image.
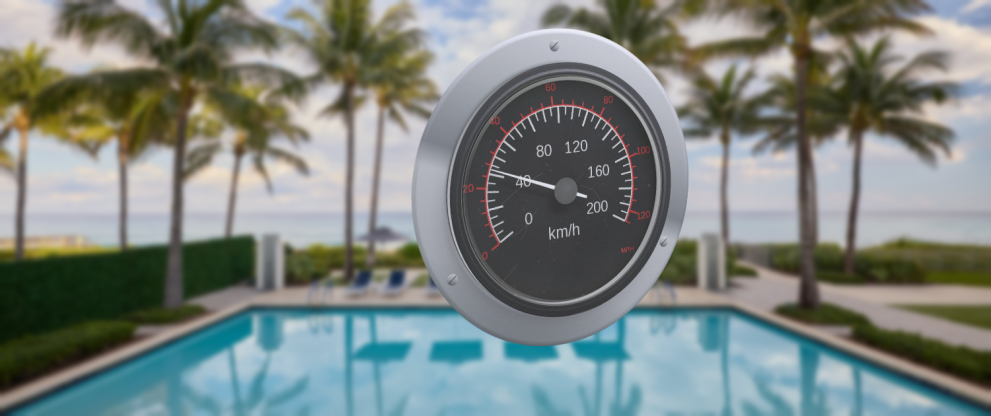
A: 42.5 km/h
